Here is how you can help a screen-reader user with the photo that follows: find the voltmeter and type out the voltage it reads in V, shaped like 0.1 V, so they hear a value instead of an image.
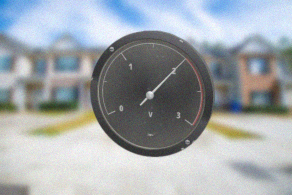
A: 2 V
